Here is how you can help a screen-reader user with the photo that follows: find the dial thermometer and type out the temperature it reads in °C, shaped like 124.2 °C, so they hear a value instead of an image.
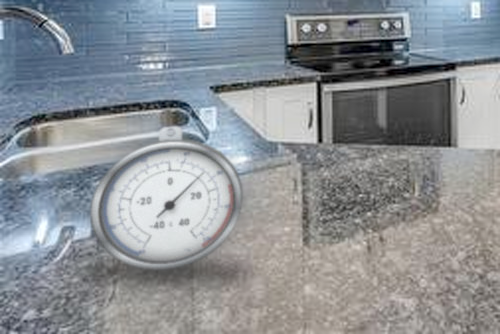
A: 12 °C
